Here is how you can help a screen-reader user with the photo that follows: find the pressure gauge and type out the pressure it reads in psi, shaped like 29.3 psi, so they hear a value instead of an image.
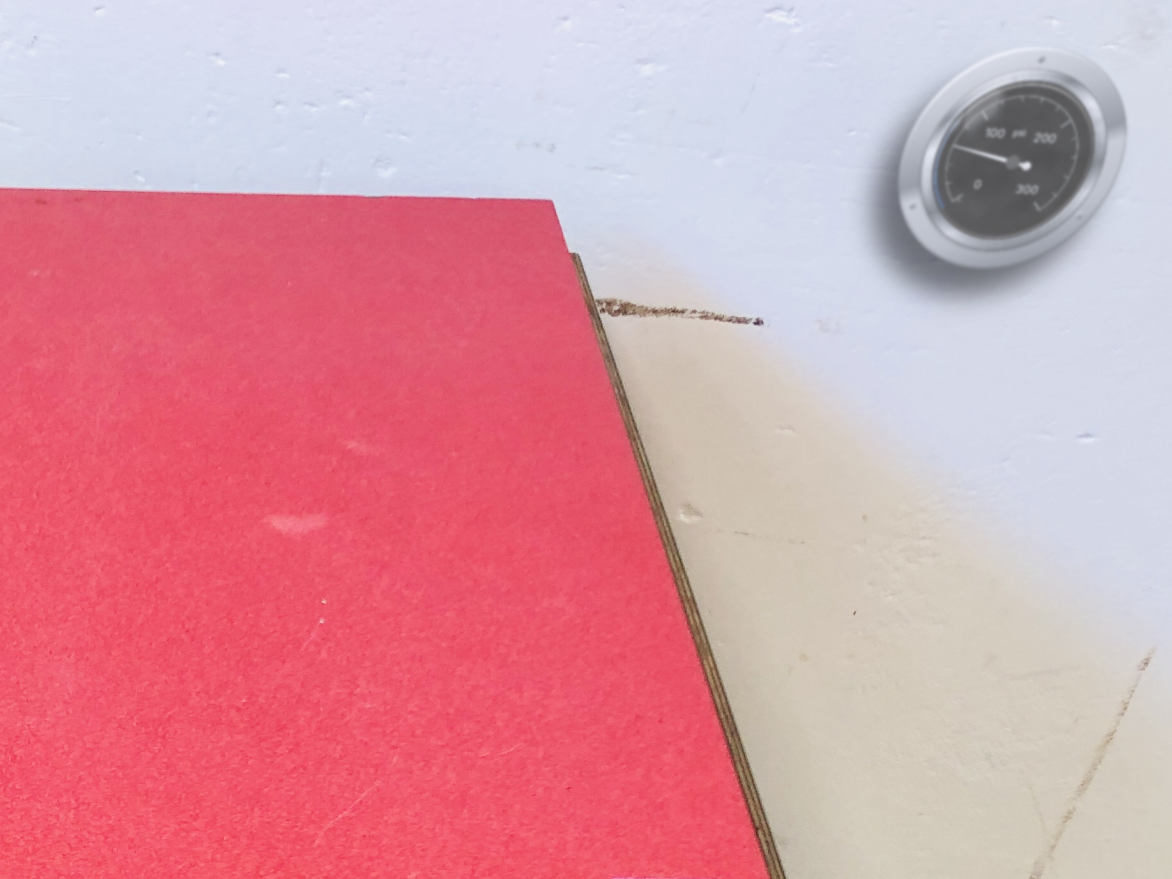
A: 60 psi
